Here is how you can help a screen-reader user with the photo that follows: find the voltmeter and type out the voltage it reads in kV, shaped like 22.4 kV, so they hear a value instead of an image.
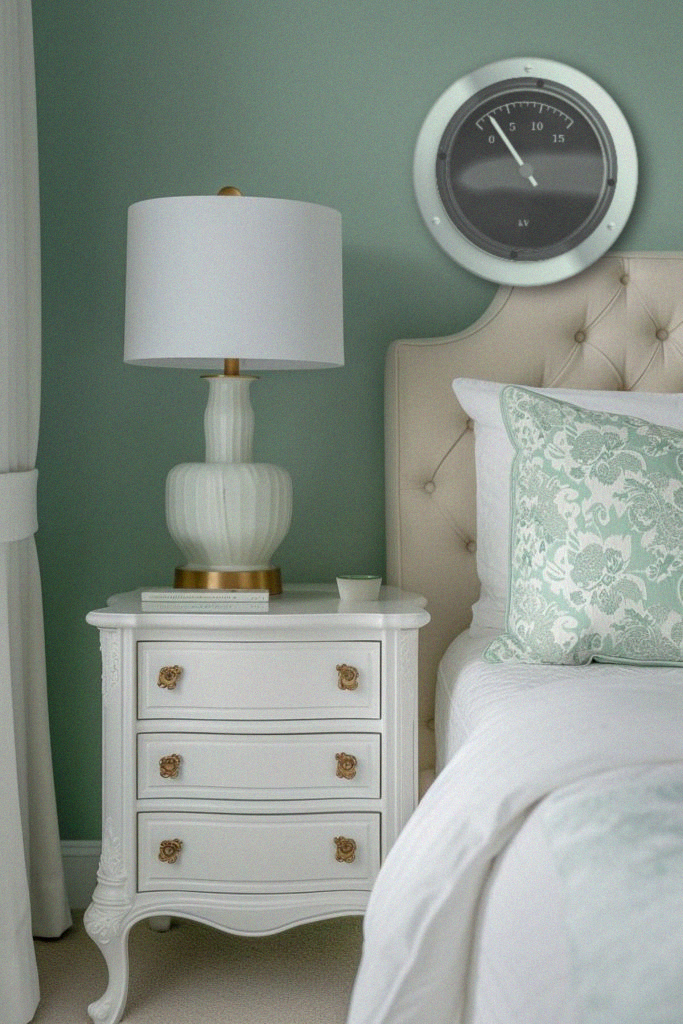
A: 2 kV
